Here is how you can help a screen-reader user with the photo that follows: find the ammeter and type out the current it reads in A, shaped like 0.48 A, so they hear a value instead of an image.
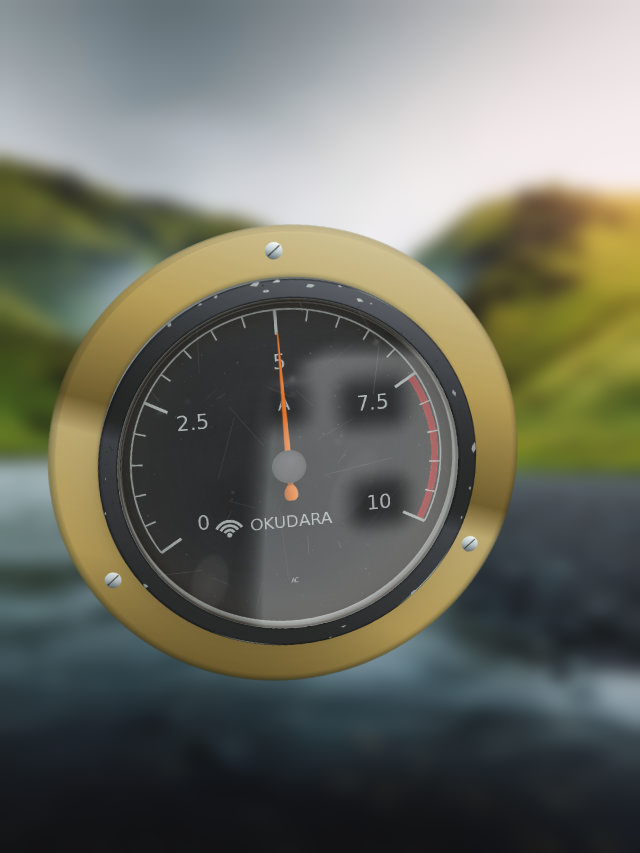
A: 5 A
